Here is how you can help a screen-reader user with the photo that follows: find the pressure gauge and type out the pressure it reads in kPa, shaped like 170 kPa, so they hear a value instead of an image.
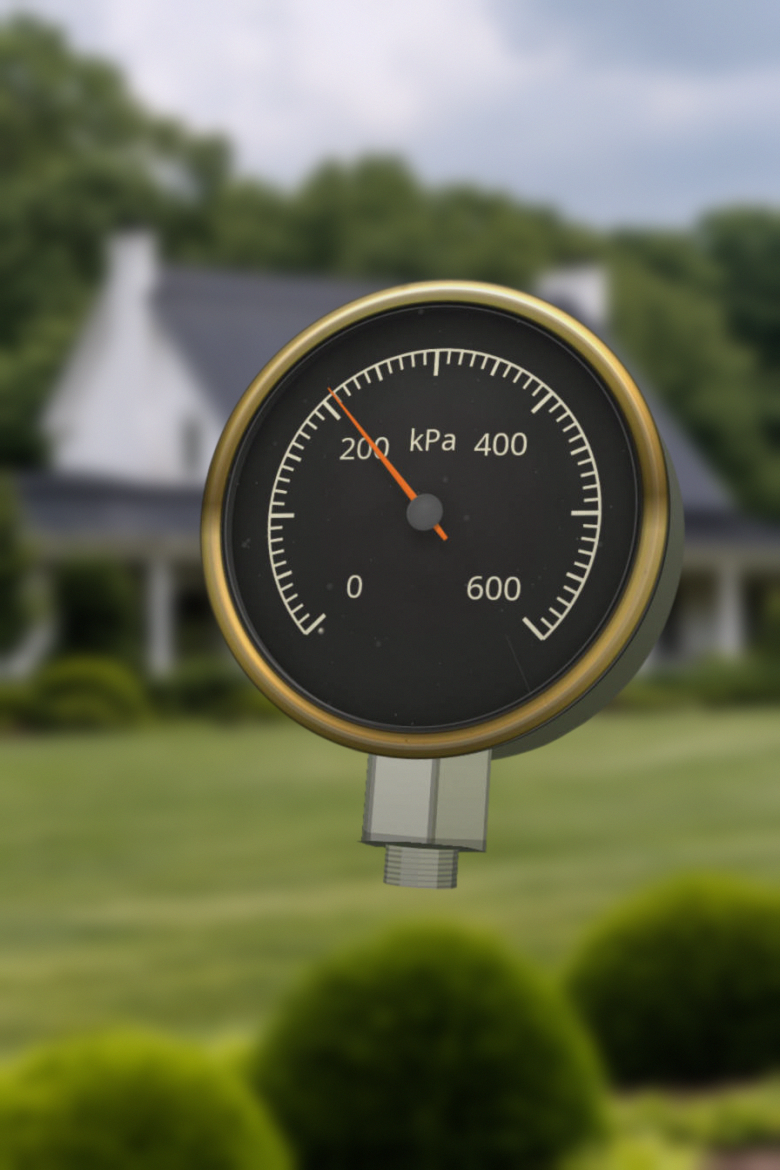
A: 210 kPa
